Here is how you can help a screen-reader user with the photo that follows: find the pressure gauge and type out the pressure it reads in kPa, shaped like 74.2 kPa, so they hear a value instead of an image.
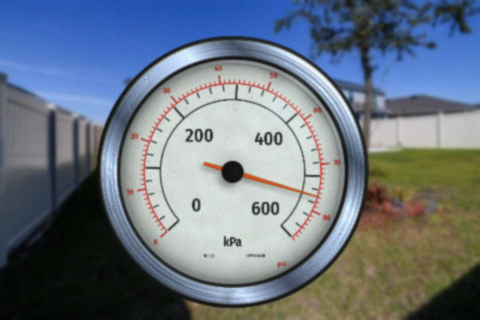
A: 530 kPa
